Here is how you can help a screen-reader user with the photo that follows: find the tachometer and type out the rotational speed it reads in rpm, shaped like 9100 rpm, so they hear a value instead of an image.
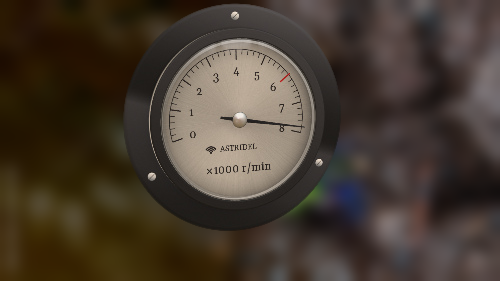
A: 7800 rpm
